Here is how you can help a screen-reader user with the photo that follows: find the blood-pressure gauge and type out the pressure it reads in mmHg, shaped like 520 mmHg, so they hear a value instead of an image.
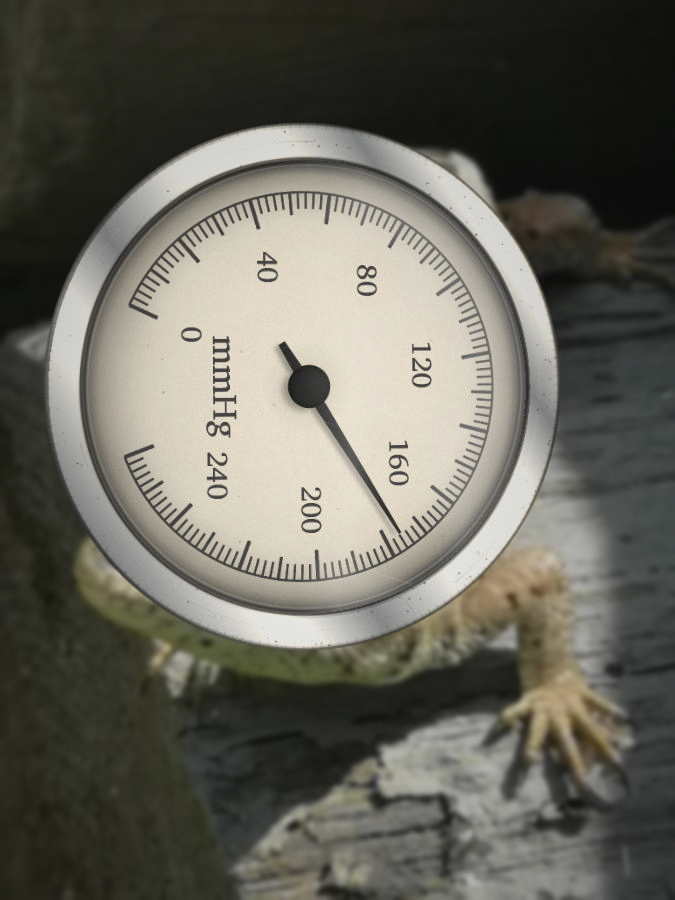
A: 176 mmHg
